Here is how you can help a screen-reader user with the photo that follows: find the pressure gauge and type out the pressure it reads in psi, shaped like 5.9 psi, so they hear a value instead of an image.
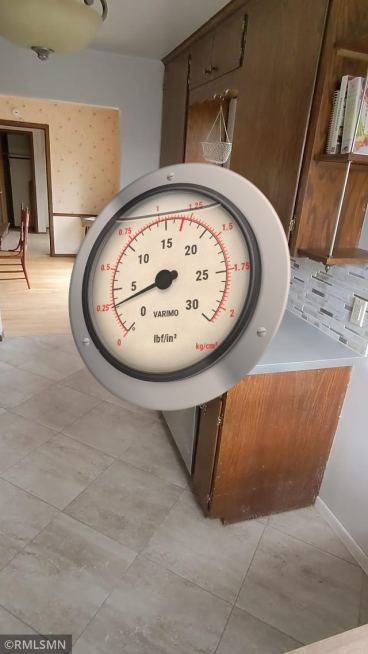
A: 3 psi
